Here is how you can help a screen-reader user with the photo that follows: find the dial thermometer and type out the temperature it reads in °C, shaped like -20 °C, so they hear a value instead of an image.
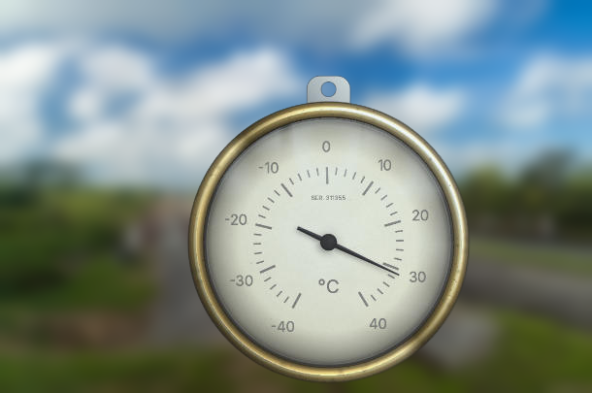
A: 31 °C
